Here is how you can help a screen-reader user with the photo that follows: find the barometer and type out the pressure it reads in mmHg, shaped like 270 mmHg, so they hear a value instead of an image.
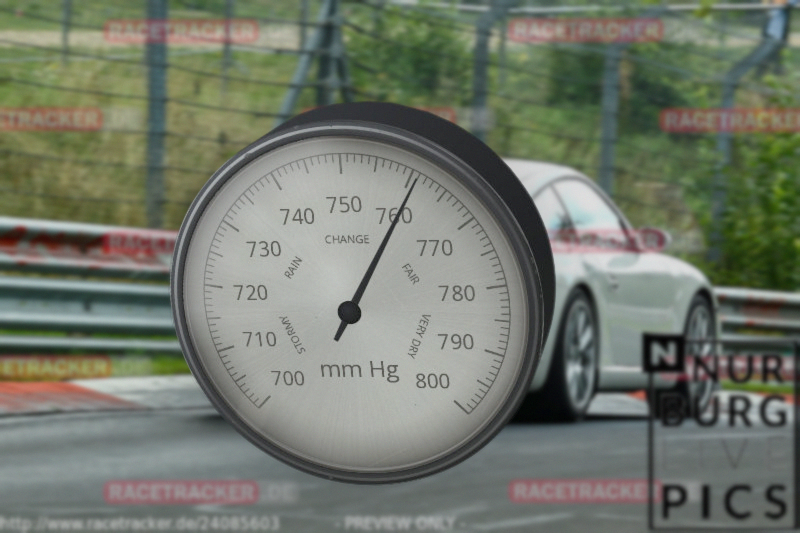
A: 761 mmHg
